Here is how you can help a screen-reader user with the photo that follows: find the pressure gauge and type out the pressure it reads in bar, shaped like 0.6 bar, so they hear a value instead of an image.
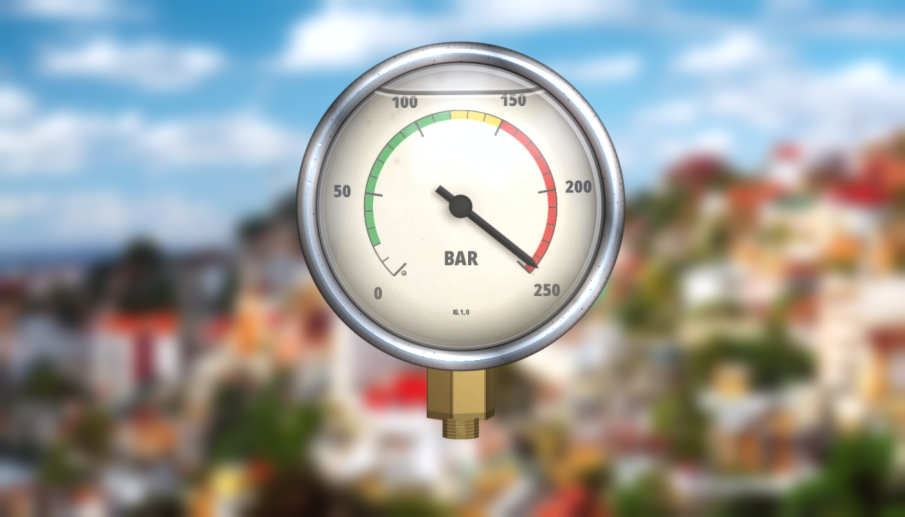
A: 245 bar
